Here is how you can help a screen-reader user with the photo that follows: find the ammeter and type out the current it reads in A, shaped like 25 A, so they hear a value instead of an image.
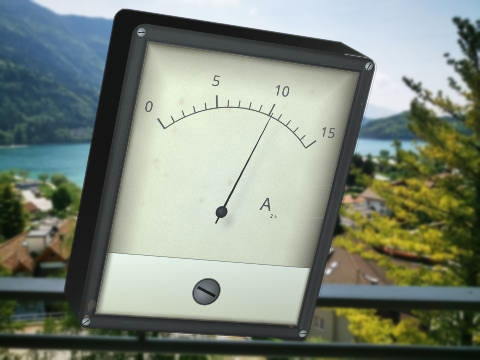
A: 10 A
